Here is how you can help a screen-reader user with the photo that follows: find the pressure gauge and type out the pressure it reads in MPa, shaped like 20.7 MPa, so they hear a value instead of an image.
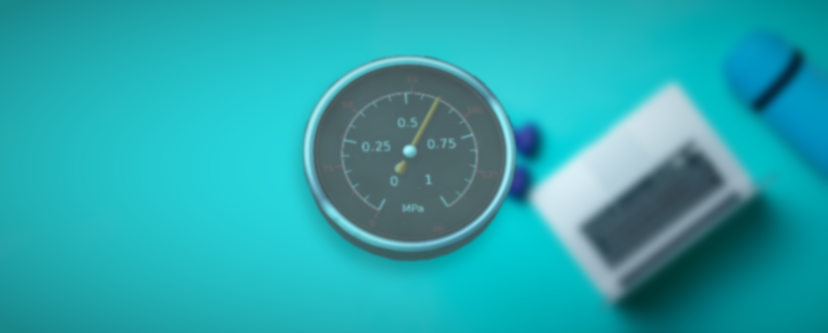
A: 0.6 MPa
